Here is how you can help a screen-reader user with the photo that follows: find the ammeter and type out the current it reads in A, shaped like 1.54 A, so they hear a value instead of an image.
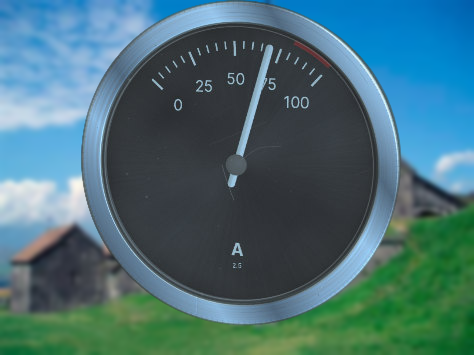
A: 70 A
